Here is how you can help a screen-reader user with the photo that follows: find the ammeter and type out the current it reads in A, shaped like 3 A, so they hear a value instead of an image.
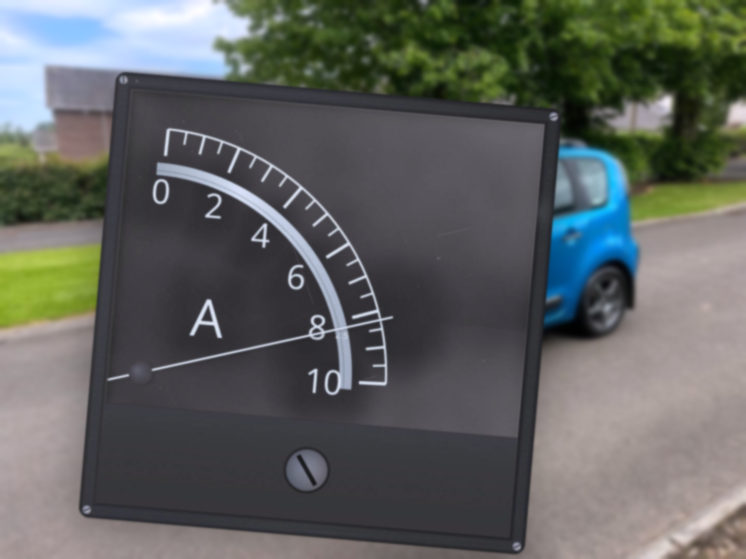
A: 8.25 A
